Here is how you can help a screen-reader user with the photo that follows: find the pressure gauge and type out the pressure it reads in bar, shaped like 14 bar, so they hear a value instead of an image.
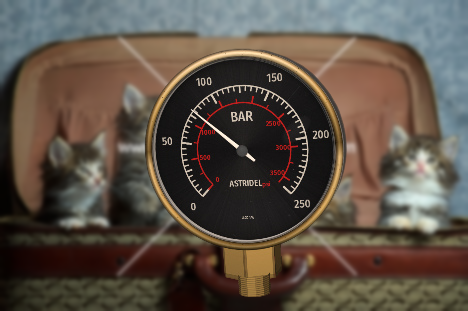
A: 80 bar
